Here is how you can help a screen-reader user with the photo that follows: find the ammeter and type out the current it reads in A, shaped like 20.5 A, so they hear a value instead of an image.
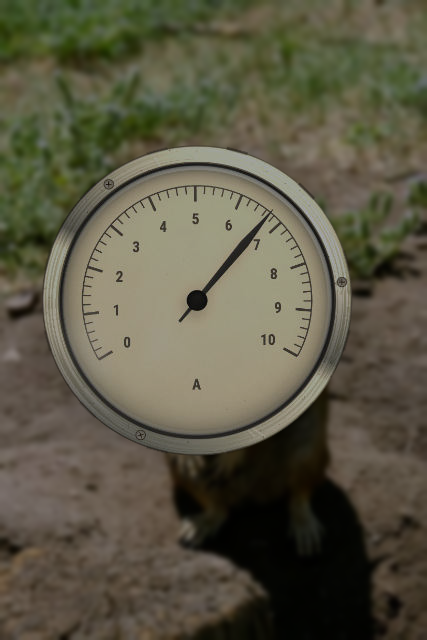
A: 6.7 A
